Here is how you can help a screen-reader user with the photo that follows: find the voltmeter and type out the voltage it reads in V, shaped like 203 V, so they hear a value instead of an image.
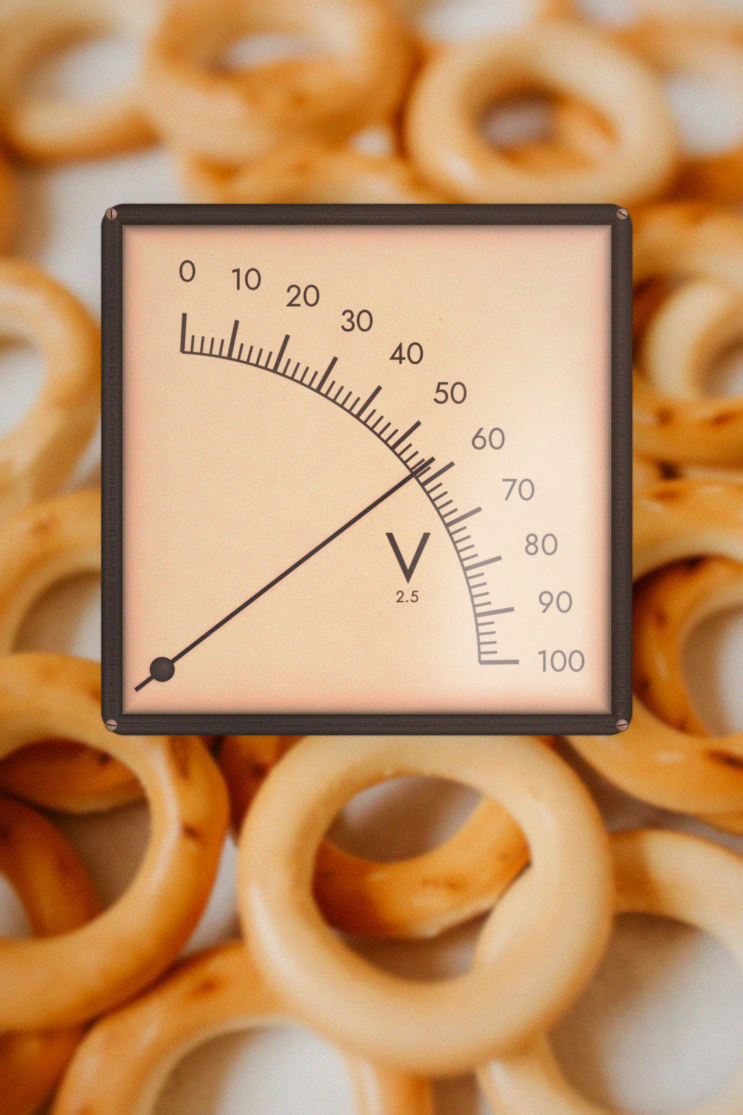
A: 57 V
